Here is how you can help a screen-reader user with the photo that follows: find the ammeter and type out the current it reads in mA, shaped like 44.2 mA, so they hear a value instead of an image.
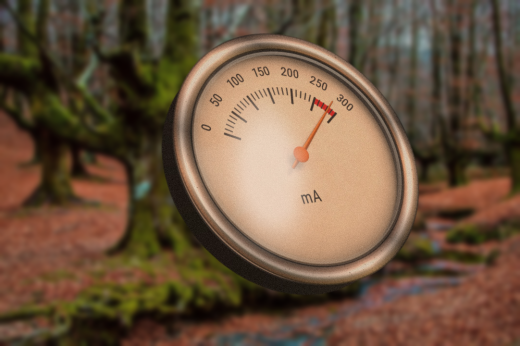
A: 280 mA
